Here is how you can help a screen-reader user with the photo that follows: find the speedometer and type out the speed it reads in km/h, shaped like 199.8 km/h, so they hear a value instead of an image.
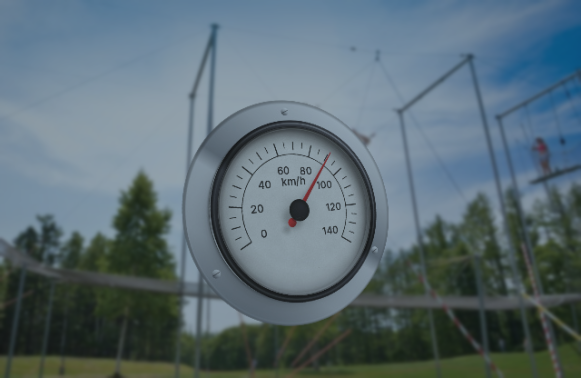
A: 90 km/h
